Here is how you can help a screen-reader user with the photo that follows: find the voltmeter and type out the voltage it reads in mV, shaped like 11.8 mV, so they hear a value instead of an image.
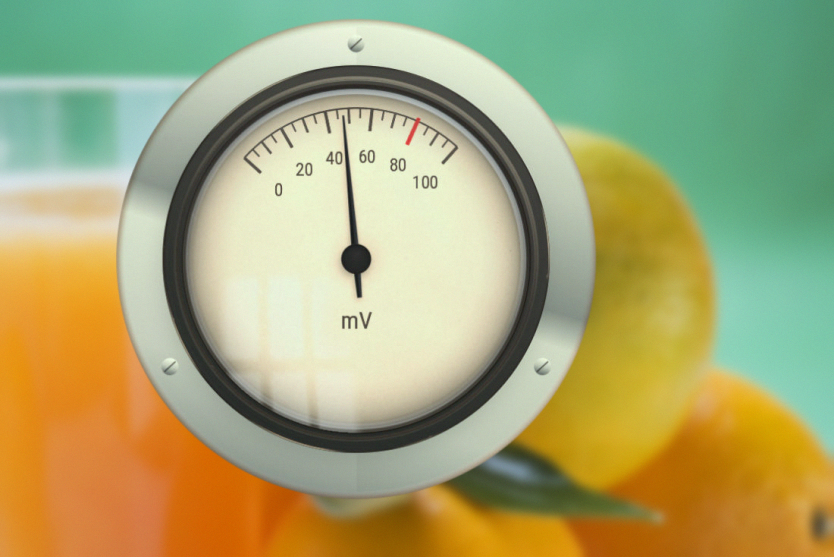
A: 47.5 mV
